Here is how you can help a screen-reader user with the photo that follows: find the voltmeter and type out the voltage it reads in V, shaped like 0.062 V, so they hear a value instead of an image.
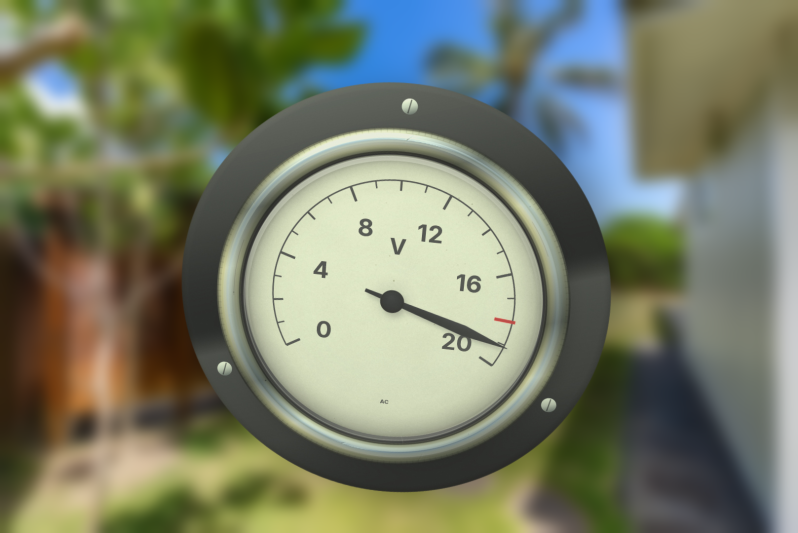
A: 19 V
